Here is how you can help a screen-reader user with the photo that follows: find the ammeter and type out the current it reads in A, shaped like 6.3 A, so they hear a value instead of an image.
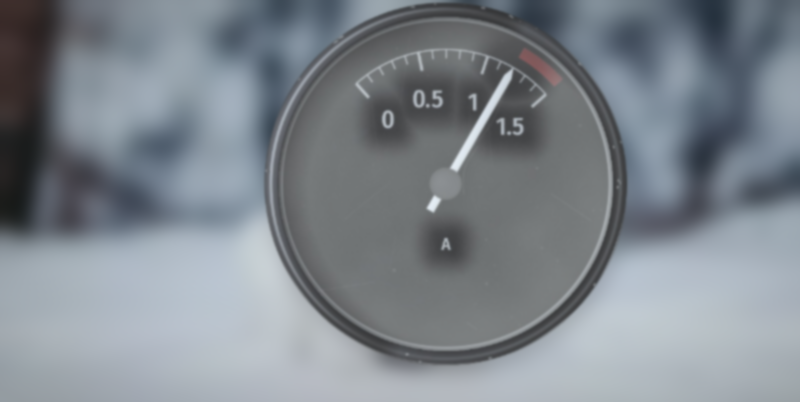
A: 1.2 A
